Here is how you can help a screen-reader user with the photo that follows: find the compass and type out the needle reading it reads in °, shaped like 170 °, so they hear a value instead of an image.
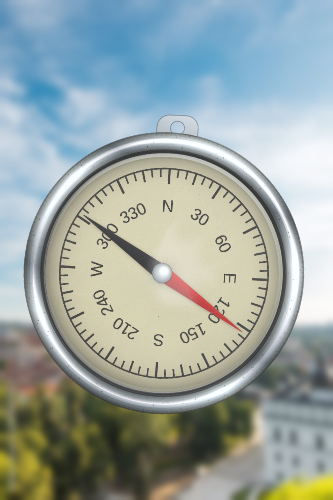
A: 122.5 °
